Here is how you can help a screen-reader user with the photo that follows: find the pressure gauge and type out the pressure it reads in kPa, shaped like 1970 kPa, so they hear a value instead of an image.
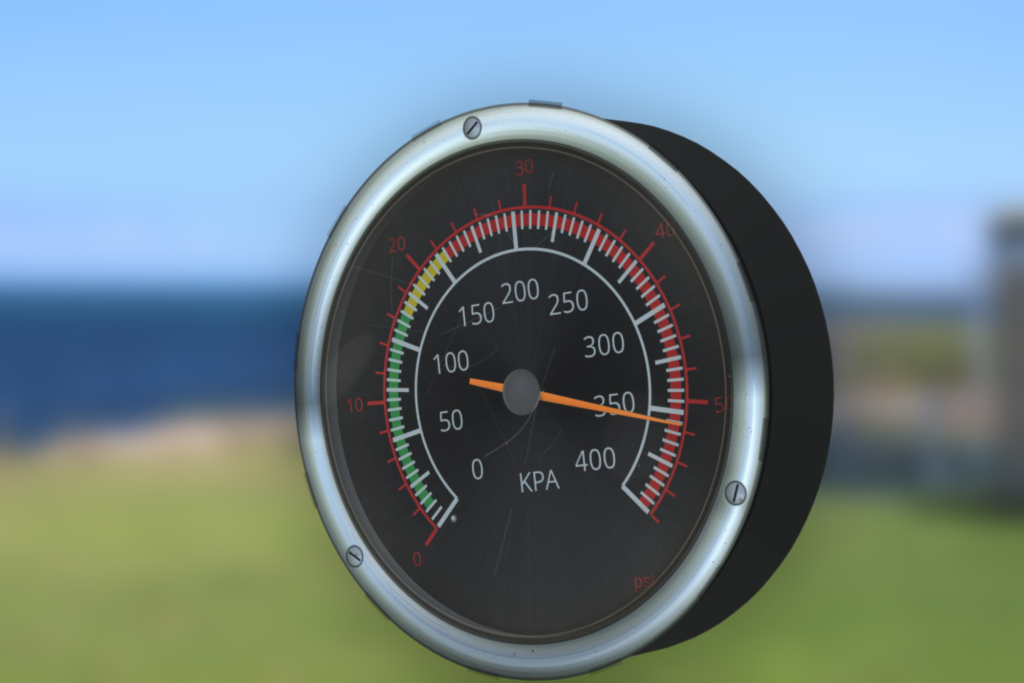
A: 355 kPa
